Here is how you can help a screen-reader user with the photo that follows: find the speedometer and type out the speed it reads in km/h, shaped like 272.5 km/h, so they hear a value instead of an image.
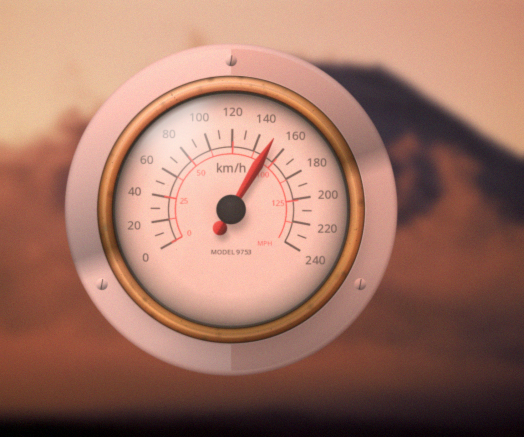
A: 150 km/h
